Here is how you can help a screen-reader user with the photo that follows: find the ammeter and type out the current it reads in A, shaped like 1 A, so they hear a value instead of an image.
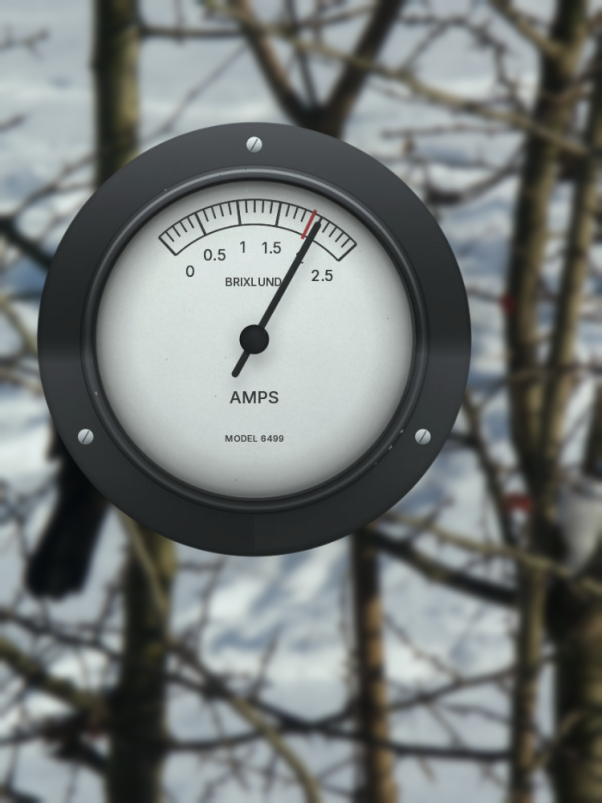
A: 2 A
